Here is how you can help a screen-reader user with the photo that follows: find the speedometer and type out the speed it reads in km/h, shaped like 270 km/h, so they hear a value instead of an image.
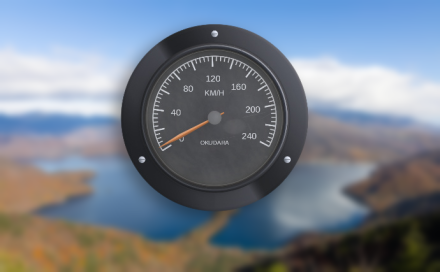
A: 4 km/h
